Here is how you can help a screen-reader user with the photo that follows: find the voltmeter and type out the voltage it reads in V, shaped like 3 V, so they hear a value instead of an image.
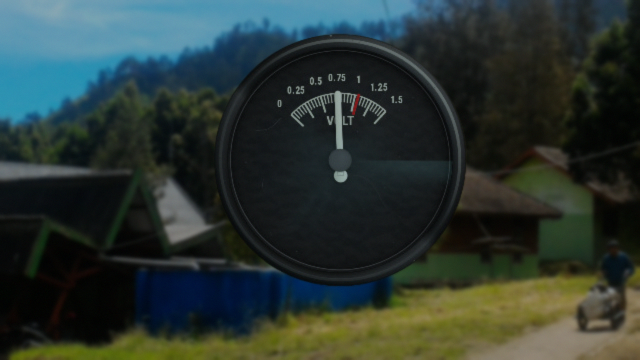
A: 0.75 V
